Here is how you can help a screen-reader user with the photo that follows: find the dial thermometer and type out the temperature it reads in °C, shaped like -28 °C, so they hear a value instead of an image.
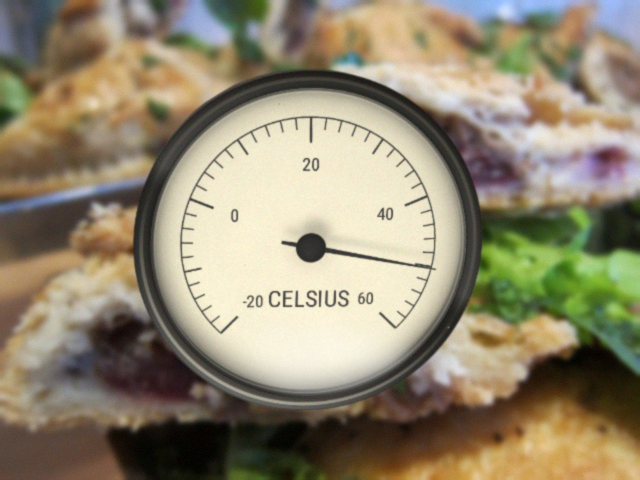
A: 50 °C
